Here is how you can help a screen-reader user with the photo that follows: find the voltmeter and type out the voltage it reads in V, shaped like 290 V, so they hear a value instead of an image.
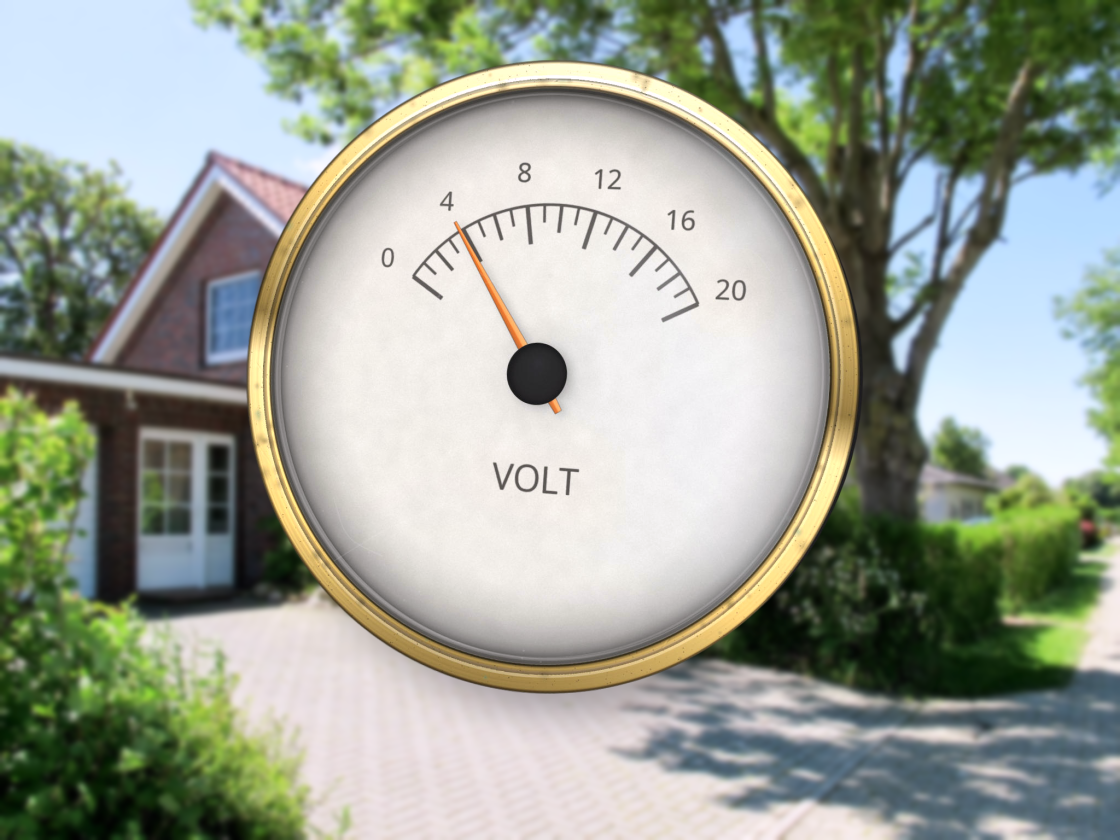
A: 4 V
